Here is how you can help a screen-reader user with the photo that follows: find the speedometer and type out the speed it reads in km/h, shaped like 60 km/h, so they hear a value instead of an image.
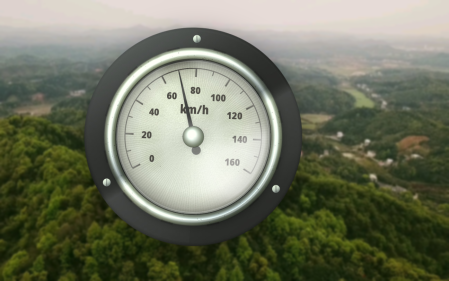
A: 70 km/h
